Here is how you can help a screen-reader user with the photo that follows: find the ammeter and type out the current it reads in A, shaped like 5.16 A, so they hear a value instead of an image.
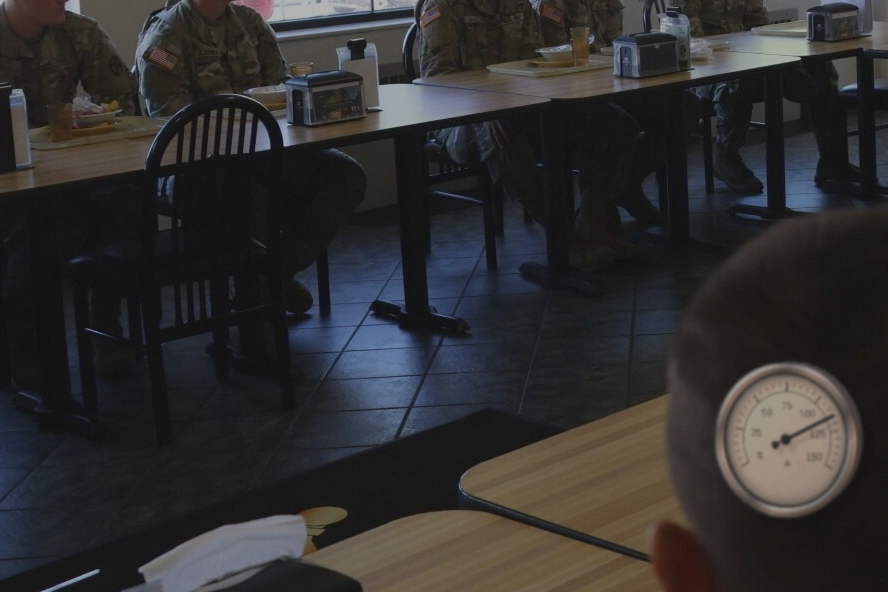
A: 115 A
